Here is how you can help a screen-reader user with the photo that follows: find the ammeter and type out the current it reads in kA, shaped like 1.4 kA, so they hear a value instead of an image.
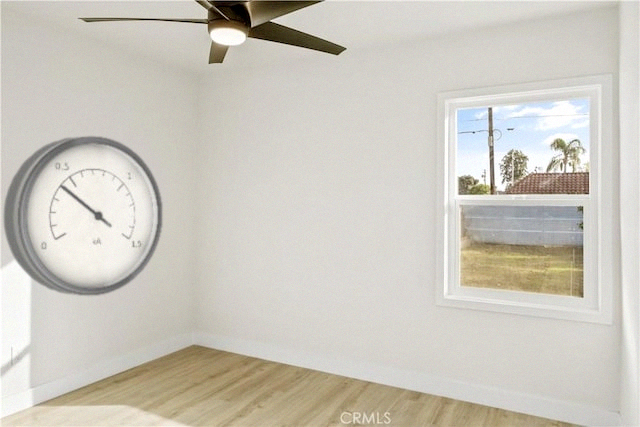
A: 0.4 kA
